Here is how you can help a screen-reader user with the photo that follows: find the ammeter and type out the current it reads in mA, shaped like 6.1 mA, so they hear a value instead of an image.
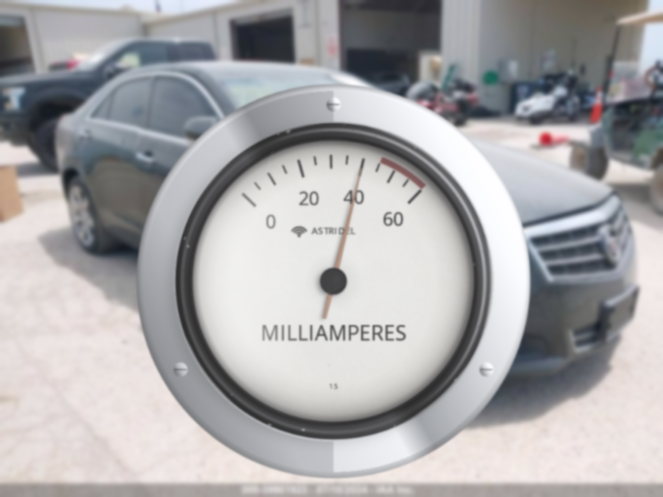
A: 40 mA
